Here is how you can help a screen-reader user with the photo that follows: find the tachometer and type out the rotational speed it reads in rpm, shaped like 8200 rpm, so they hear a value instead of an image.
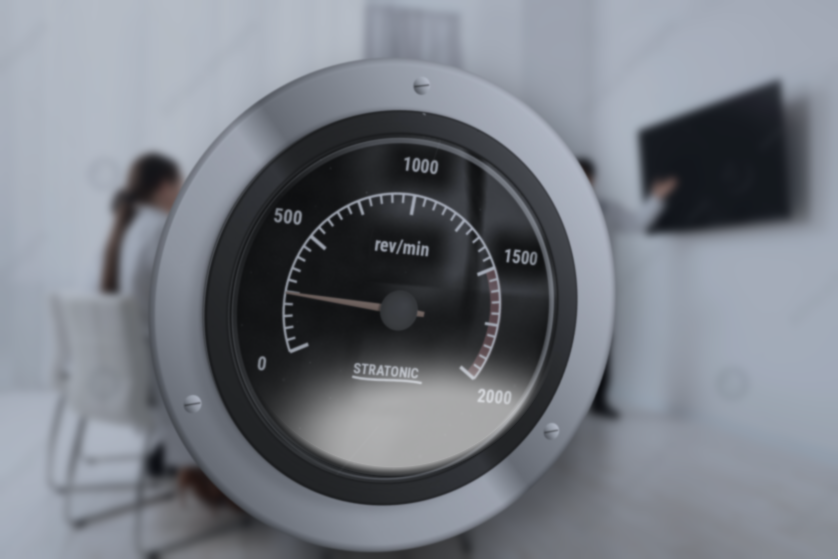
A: 250 rpm
